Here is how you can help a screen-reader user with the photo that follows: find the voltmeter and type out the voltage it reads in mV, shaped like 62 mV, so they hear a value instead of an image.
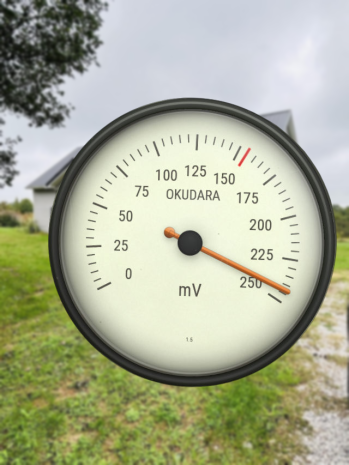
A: 242.5 mV
